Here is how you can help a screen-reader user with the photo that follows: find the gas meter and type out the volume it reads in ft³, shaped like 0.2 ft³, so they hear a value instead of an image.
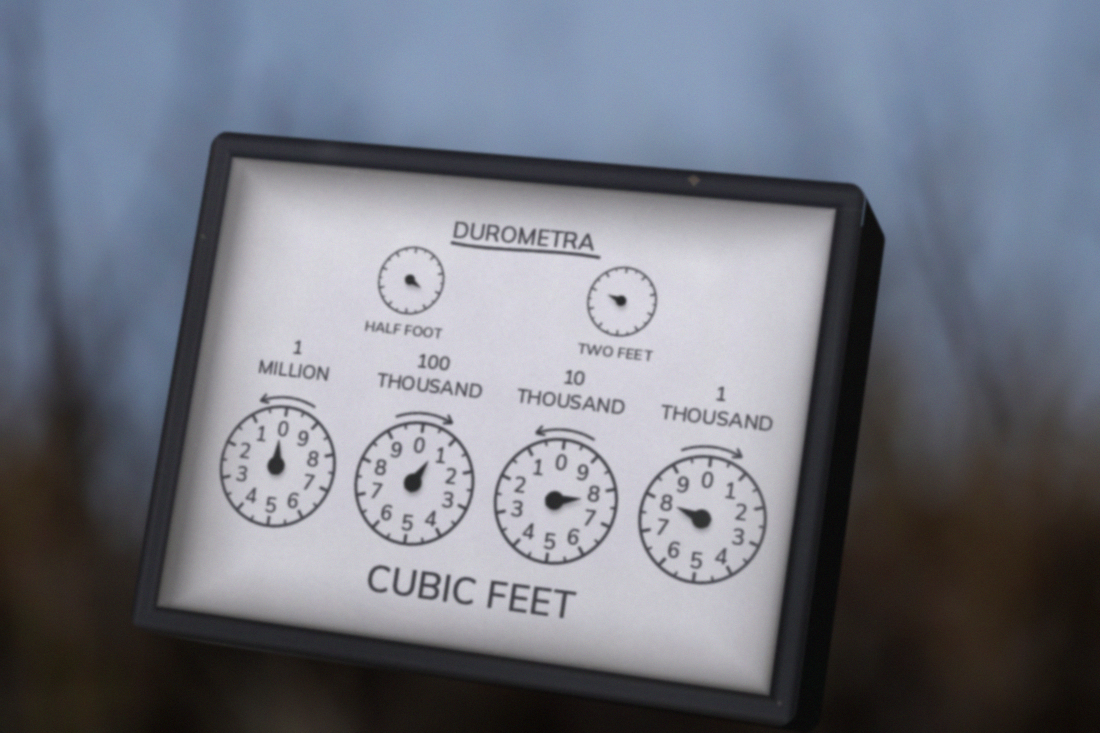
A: 7800 ft³
